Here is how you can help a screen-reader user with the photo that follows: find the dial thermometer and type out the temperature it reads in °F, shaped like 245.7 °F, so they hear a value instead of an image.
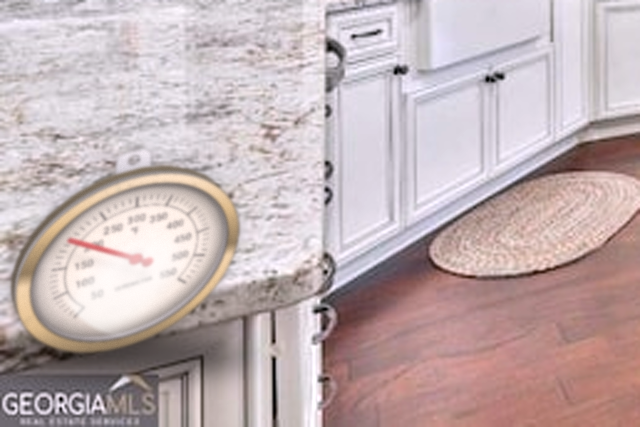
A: 200 °F
